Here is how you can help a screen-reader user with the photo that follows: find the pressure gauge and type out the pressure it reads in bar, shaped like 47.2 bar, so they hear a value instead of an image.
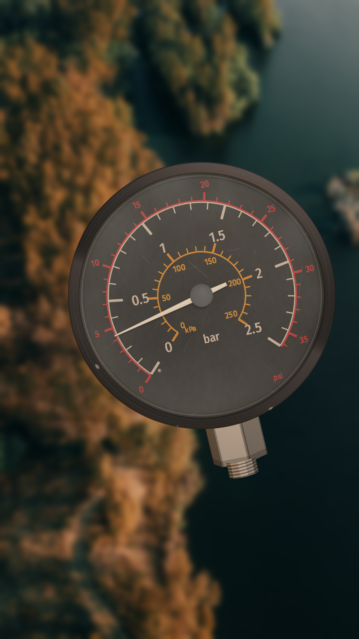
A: 0.3 bar
